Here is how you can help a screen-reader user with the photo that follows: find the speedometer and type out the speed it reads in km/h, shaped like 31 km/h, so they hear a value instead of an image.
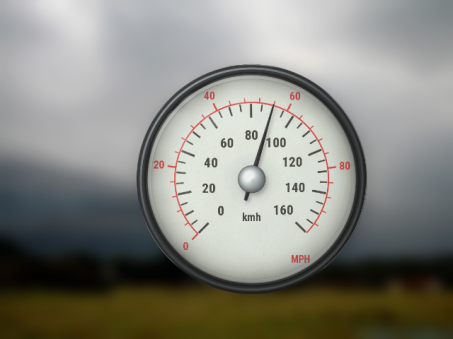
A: 90 km/h
